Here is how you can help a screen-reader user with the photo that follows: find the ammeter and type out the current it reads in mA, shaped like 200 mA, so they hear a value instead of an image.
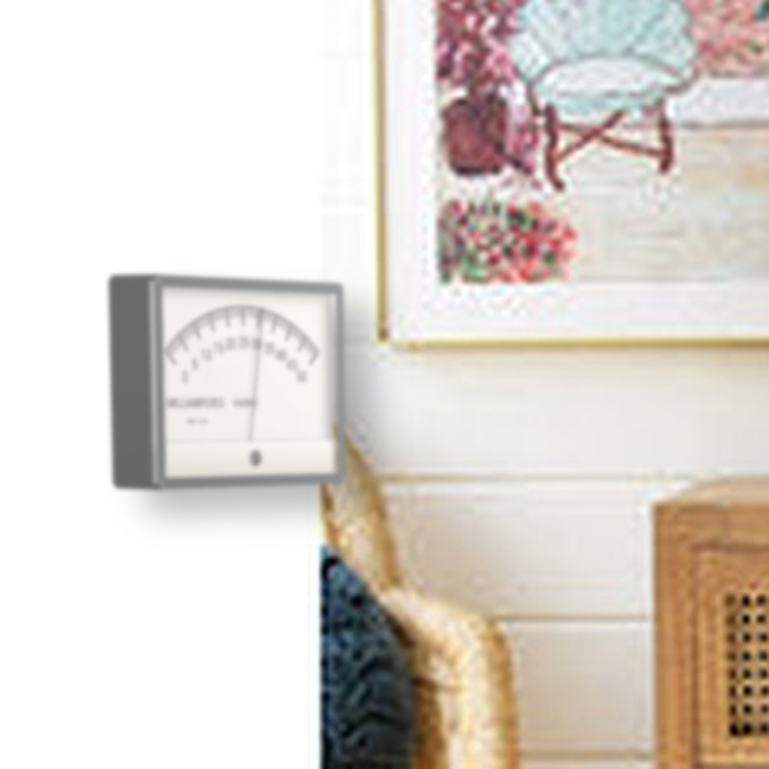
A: 30 mA
